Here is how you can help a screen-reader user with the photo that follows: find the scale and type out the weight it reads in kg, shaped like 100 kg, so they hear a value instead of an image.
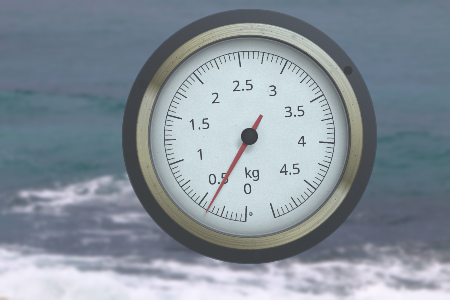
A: 0.4 kg
